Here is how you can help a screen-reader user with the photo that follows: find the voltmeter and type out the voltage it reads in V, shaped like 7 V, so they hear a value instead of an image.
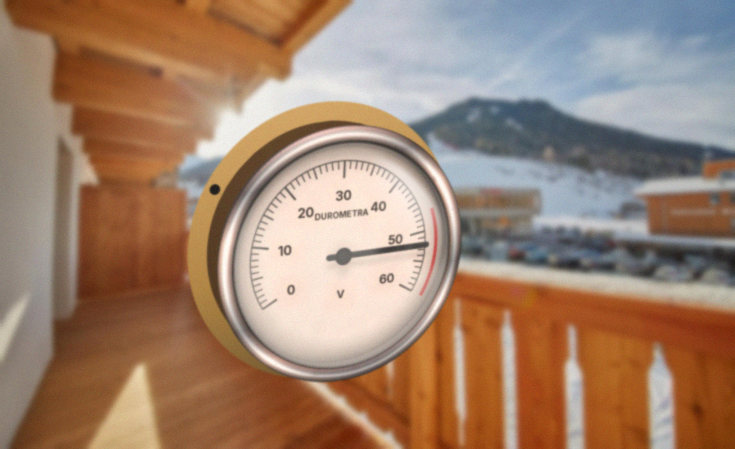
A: 52 V
